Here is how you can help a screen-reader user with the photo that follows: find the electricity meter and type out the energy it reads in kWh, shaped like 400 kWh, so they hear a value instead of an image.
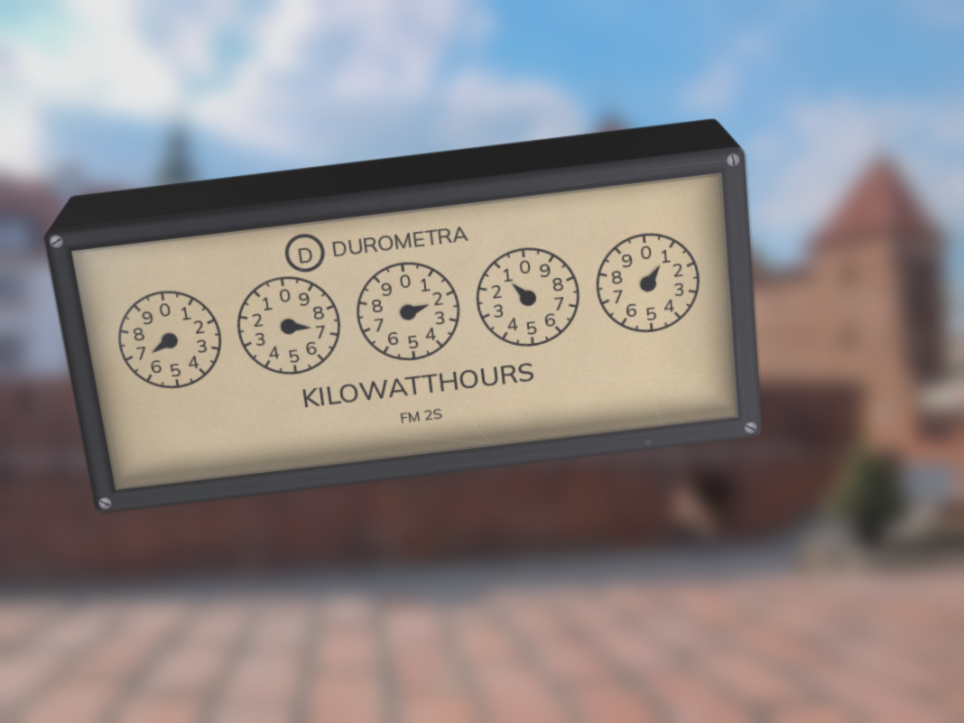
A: 67211 kWh
